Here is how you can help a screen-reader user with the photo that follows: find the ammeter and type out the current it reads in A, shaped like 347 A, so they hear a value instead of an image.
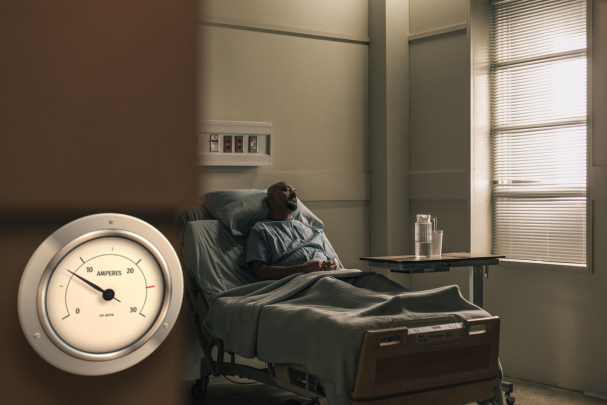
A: 7.5 A
